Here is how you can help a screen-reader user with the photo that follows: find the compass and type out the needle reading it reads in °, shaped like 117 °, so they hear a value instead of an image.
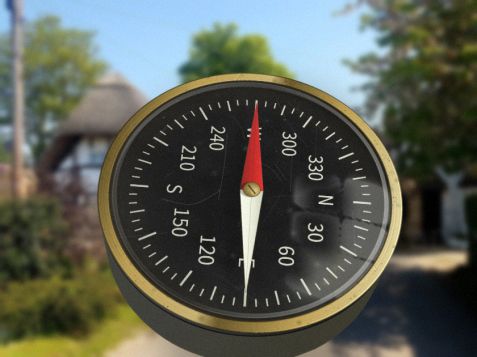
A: 270 °
